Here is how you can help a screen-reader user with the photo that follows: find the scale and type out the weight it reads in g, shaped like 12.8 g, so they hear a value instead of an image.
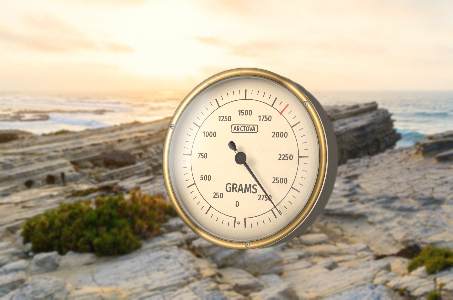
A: 2700 g
